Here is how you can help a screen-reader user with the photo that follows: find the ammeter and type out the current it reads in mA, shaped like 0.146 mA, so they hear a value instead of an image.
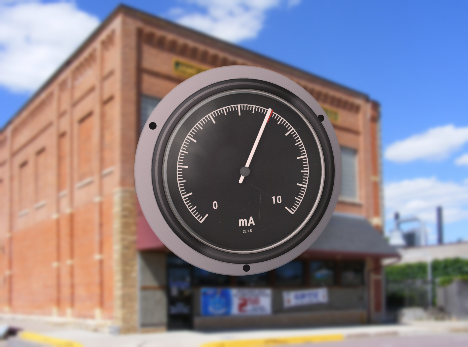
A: 6 mA
